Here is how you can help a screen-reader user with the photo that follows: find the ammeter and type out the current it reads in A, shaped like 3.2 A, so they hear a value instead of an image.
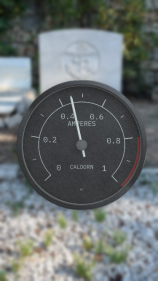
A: 0.45 A
